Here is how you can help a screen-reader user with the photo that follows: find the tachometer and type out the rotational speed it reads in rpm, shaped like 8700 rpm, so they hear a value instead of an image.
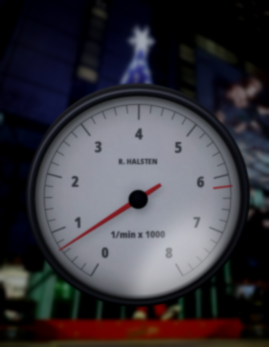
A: 700 rpm
